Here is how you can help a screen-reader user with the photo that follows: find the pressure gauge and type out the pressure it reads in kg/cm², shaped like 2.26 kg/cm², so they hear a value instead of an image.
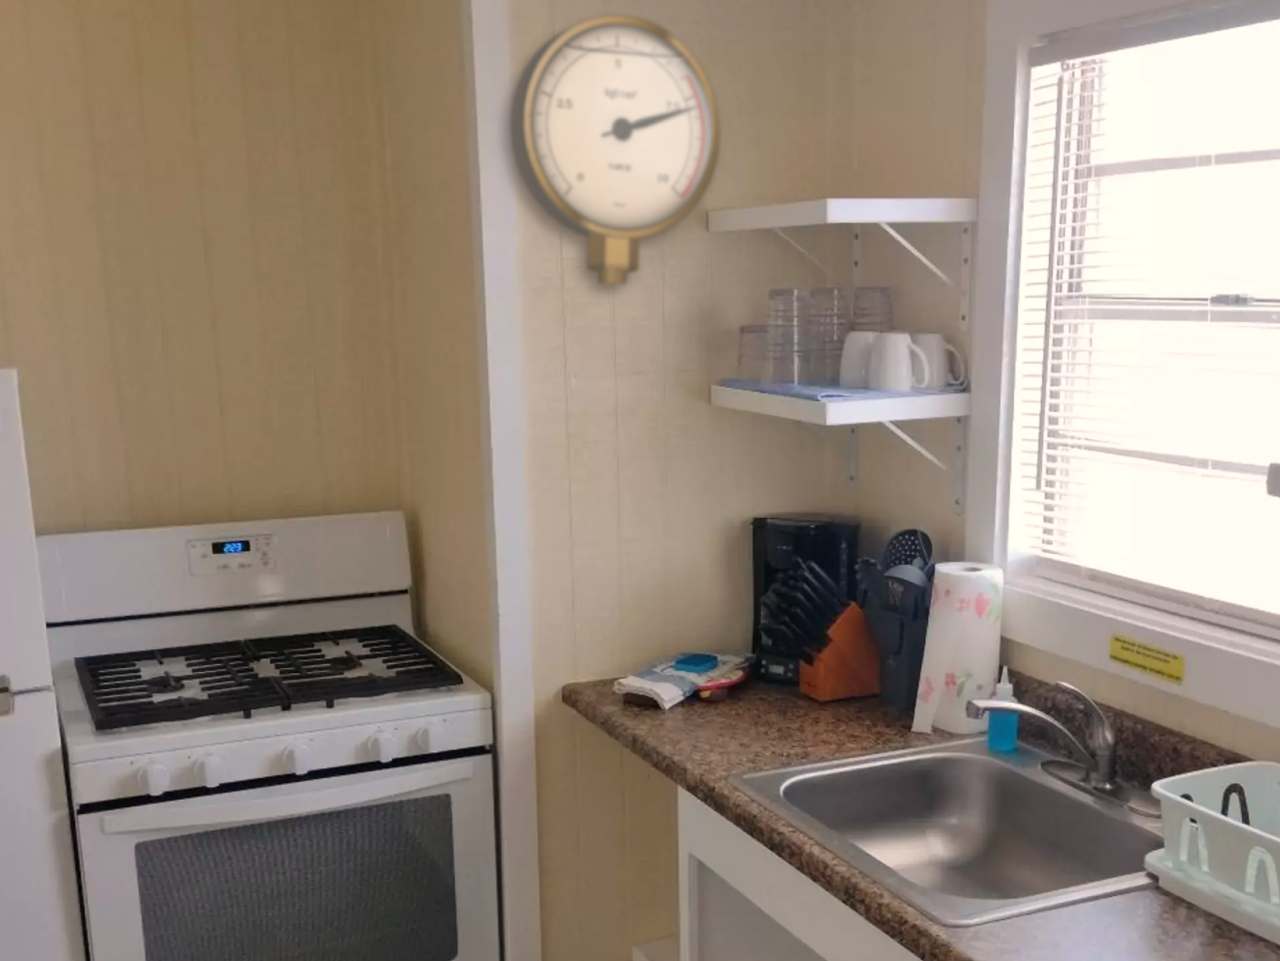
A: 7.75 kg/cm²
